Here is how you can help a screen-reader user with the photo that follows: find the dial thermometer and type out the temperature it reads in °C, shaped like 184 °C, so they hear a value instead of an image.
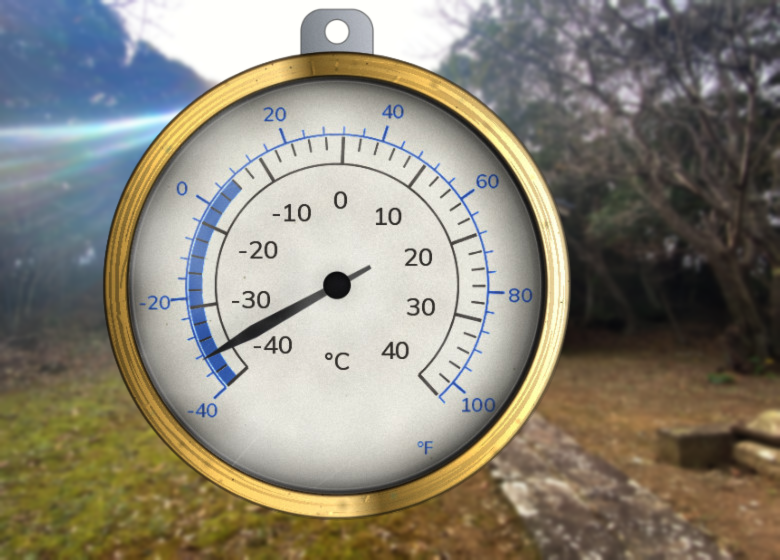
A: -36 °C
